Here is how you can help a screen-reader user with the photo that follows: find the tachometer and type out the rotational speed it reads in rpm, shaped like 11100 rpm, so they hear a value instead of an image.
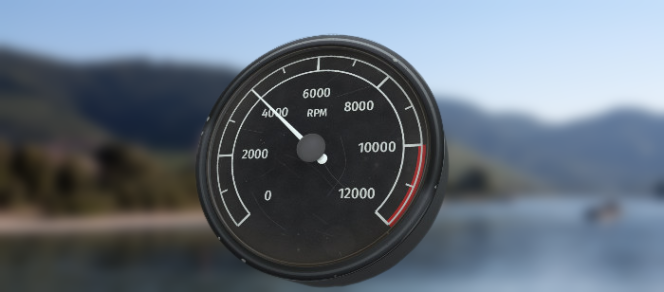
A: 4000 rpm
